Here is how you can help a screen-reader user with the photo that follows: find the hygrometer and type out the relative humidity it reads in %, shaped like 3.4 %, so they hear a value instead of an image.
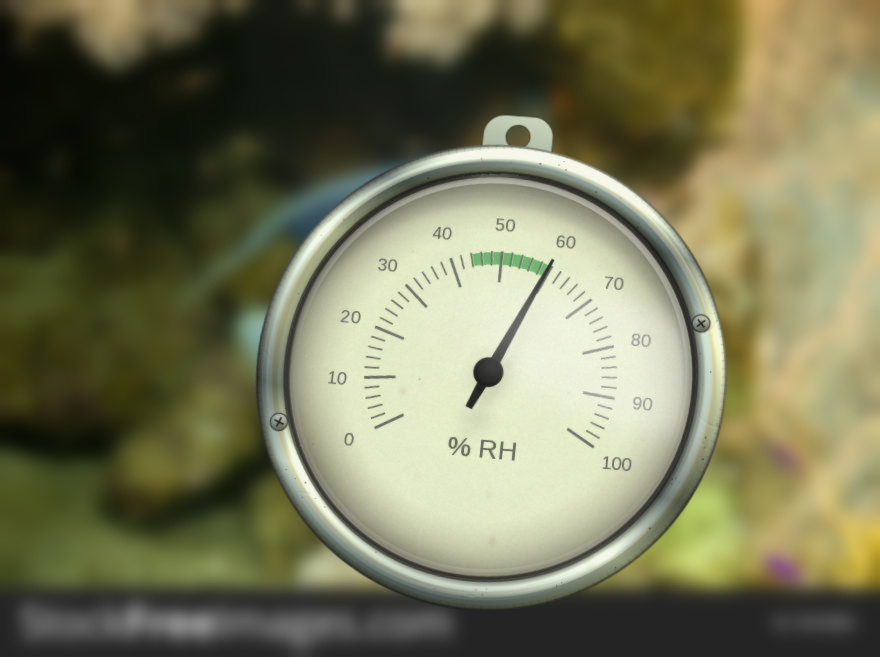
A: 60 %
